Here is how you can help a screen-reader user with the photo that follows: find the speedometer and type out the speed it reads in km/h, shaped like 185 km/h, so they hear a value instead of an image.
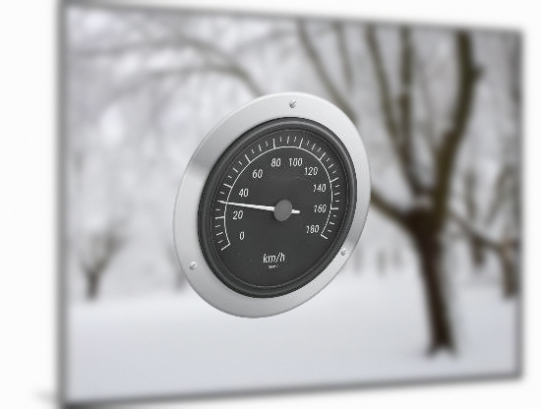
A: 30 km/h
